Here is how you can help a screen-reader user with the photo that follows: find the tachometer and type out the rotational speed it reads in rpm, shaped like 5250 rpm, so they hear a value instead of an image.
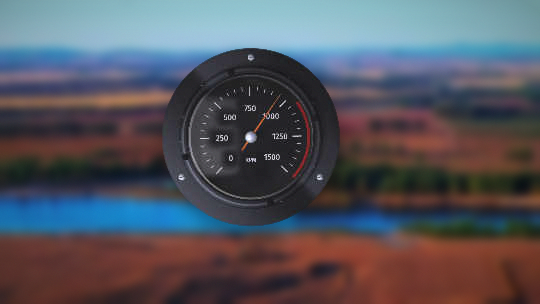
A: 950 rpm
